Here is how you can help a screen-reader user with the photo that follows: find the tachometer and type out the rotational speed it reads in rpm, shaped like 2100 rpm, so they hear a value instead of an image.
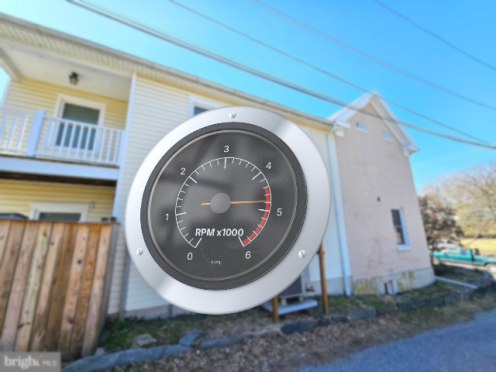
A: 4800 rpm
